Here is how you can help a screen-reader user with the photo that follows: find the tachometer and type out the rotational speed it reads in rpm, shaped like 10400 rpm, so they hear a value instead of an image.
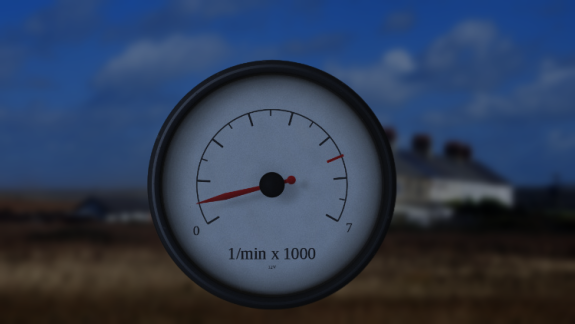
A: 500 rpm
